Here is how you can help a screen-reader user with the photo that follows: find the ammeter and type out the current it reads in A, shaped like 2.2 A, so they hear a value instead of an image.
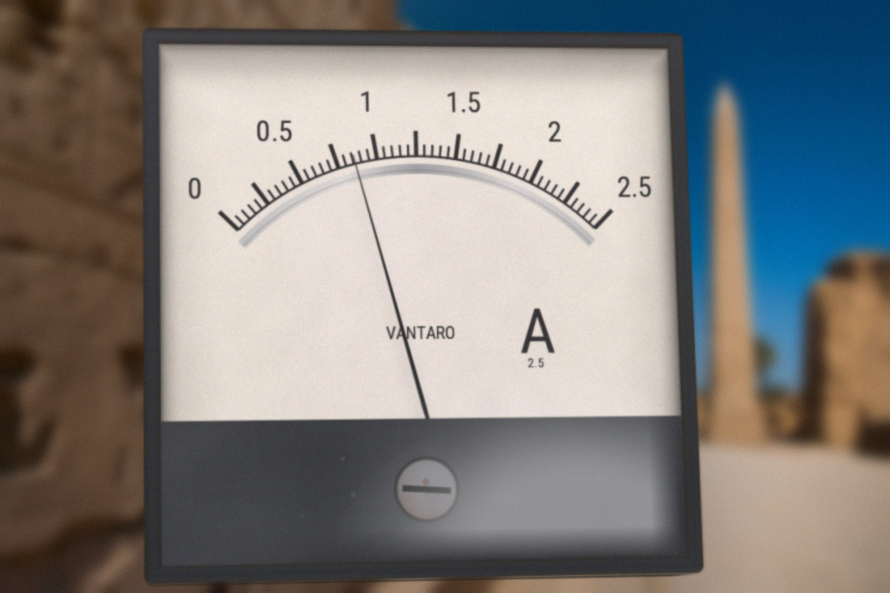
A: 0.85 A
